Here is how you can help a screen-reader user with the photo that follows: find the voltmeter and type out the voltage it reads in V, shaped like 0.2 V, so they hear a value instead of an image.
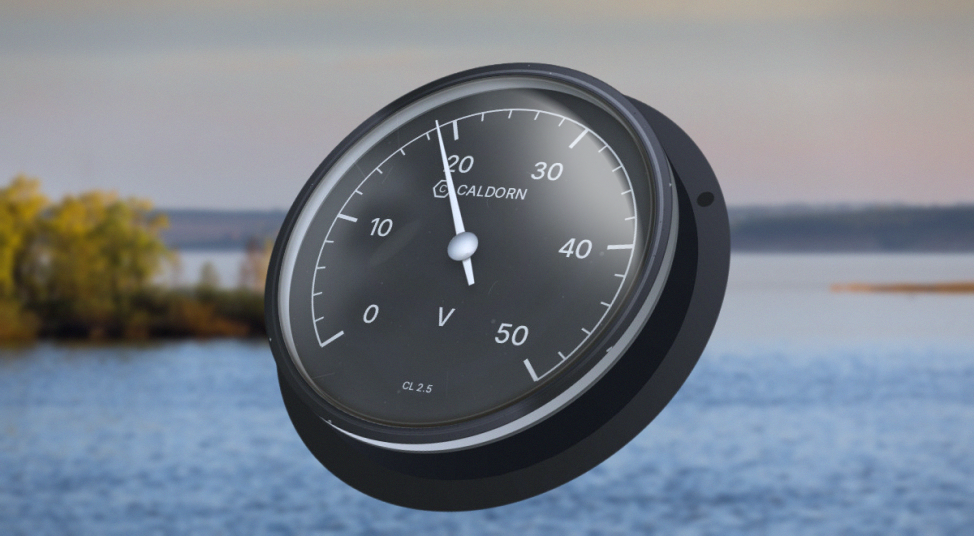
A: 19 V
